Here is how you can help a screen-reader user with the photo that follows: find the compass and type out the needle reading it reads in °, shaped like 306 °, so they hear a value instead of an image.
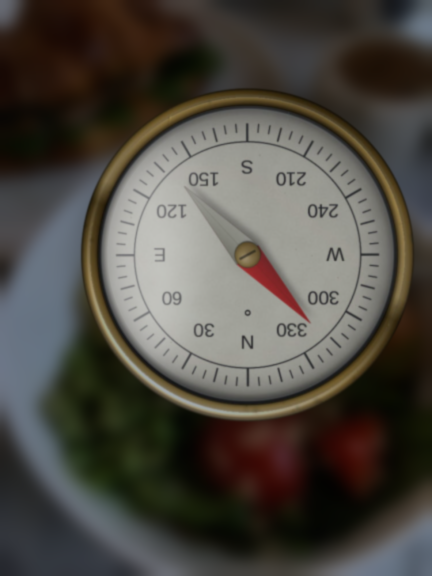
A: 317.5 °
